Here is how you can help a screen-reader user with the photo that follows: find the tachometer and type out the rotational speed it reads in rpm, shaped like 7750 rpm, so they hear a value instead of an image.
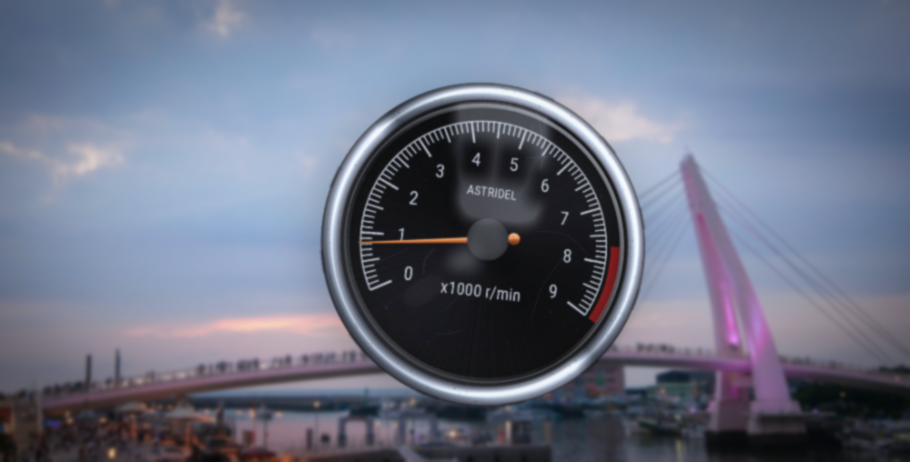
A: 800 rpm
